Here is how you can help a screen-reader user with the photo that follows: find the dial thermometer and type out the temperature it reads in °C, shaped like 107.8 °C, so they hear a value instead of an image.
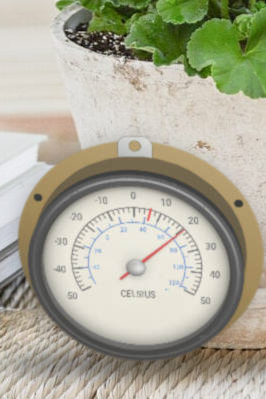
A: 20 °C
